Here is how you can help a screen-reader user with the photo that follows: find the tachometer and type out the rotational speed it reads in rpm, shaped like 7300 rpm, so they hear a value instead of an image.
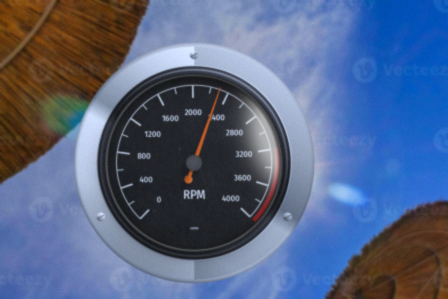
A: 2300 rpm
